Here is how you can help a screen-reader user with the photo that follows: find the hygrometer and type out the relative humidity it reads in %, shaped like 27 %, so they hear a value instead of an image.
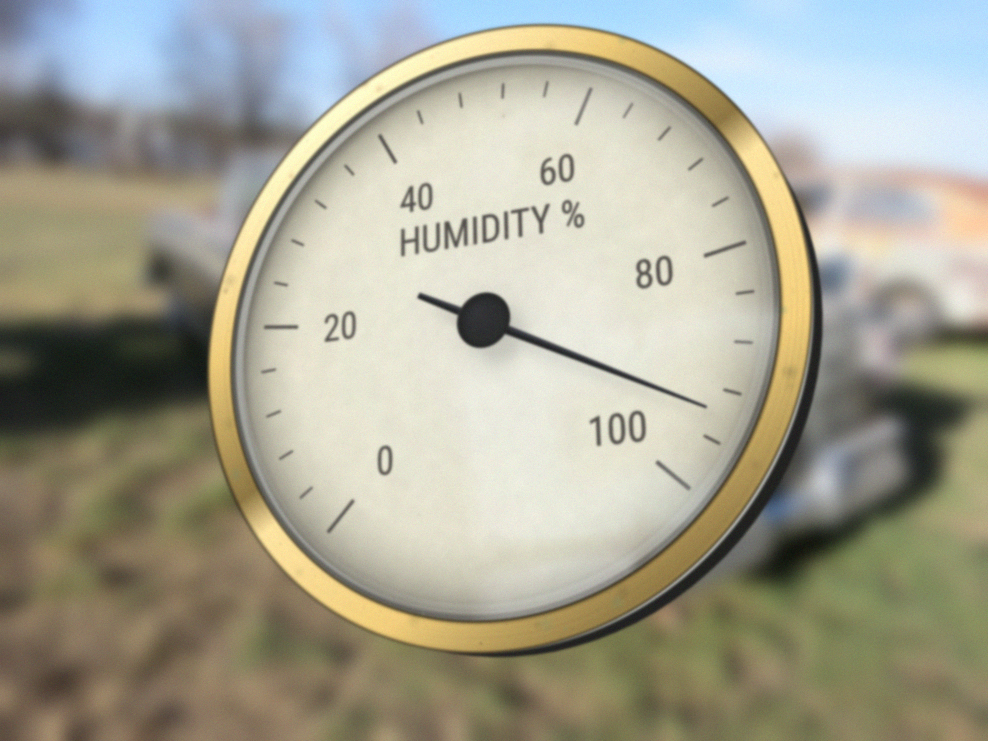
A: 94 %
